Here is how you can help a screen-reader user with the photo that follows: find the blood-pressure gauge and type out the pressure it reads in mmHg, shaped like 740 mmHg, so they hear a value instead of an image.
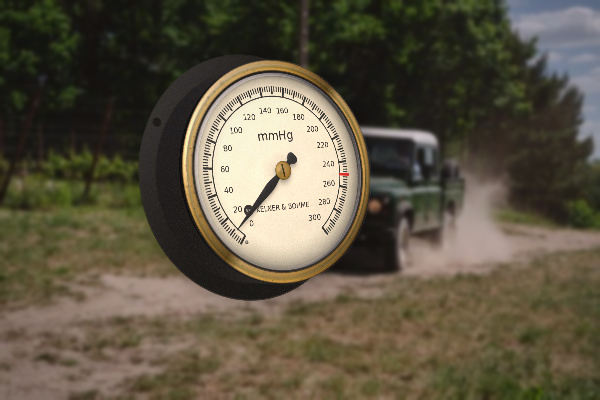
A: 10 mmHg
